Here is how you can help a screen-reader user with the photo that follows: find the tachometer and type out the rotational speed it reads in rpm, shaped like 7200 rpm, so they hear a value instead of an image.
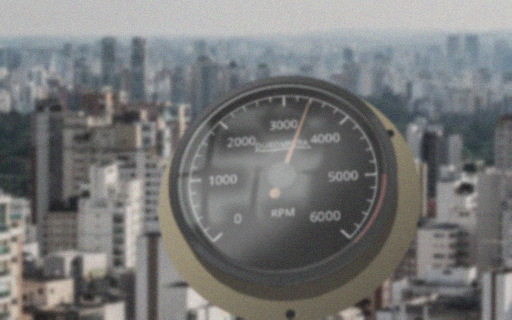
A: 3400 rpm
